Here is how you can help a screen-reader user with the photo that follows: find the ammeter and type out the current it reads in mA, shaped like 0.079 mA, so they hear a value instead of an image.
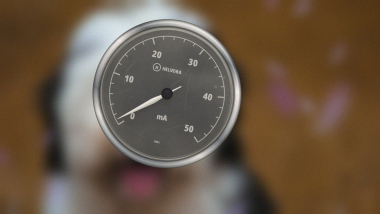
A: 1 mA
